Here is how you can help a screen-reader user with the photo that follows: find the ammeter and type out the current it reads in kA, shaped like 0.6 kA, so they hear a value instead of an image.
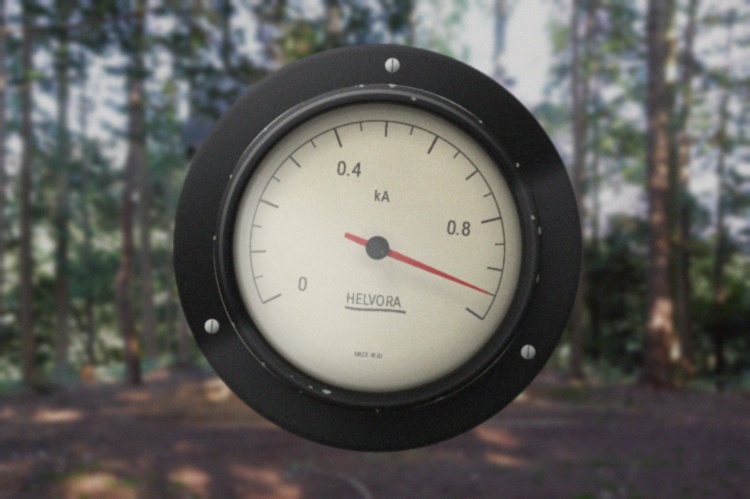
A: 0.95 kA
